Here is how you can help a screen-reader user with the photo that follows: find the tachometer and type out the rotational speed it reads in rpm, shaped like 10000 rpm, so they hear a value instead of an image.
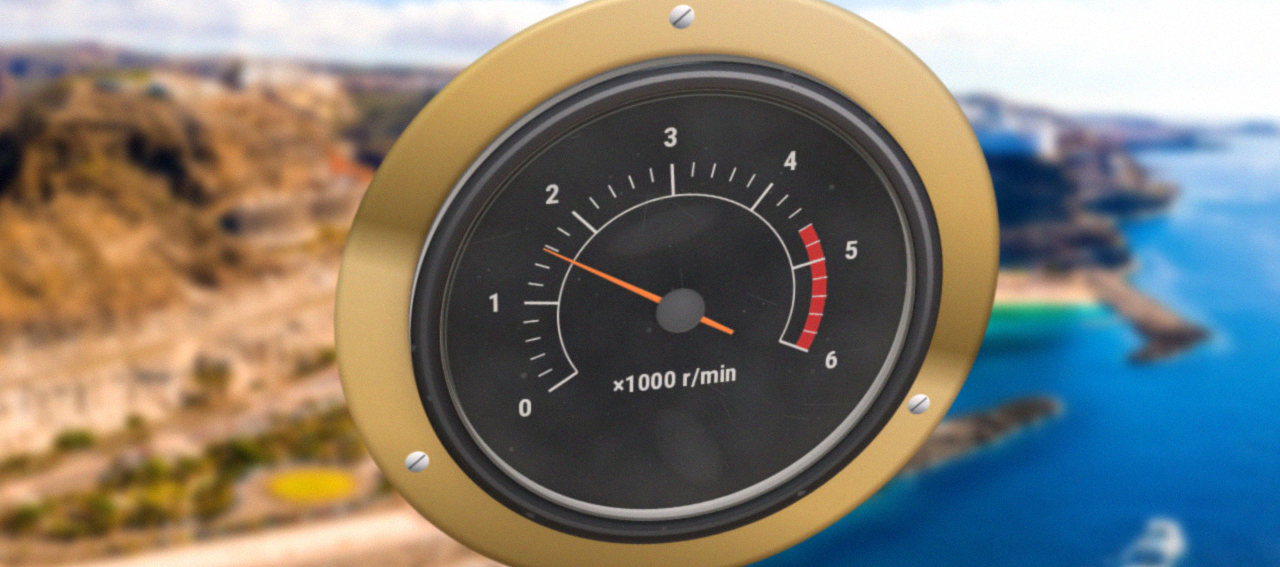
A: 1600 rpm
